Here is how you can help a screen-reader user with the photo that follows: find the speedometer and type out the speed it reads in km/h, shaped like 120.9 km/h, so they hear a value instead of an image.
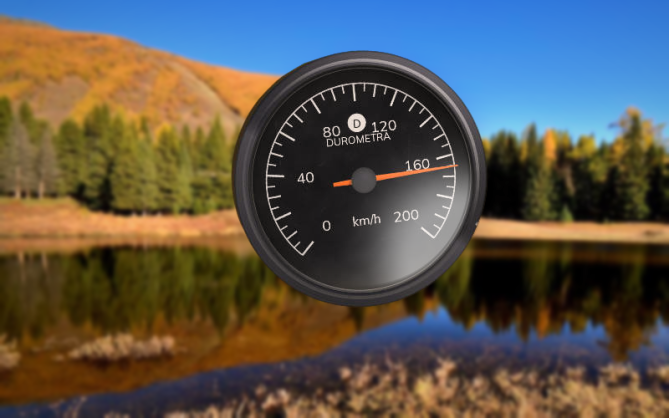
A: 165 km/h
